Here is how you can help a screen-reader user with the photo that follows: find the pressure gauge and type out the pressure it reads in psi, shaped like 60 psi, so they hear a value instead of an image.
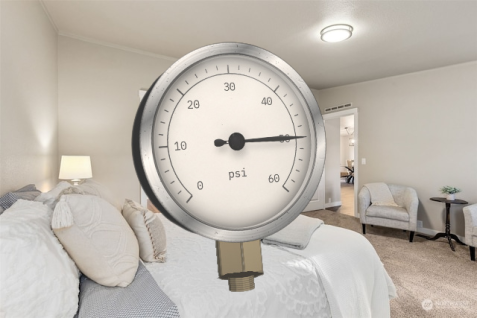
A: 50 psi
